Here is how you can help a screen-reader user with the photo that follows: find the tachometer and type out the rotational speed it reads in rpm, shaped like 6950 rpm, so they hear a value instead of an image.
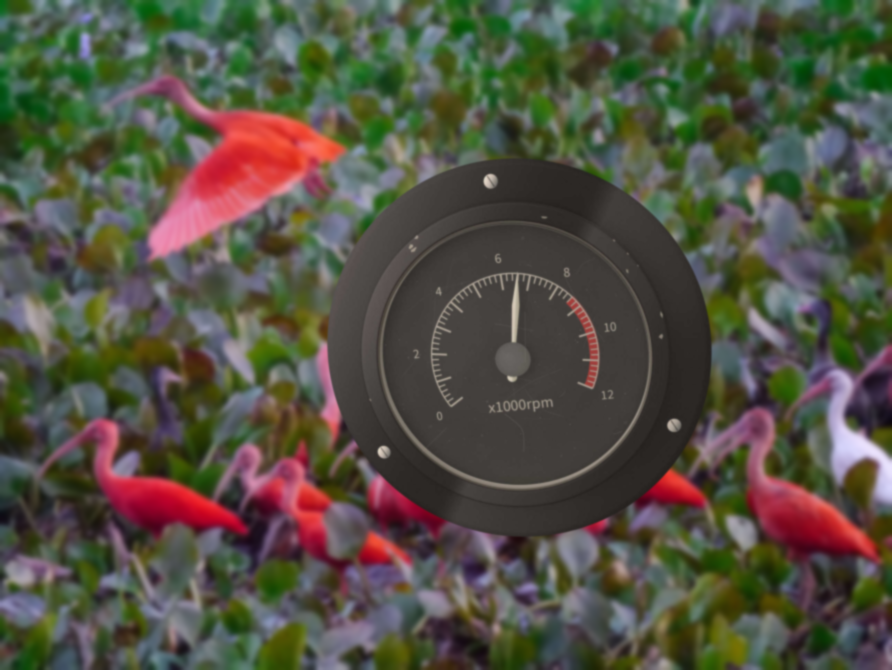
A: 6600 rpm
